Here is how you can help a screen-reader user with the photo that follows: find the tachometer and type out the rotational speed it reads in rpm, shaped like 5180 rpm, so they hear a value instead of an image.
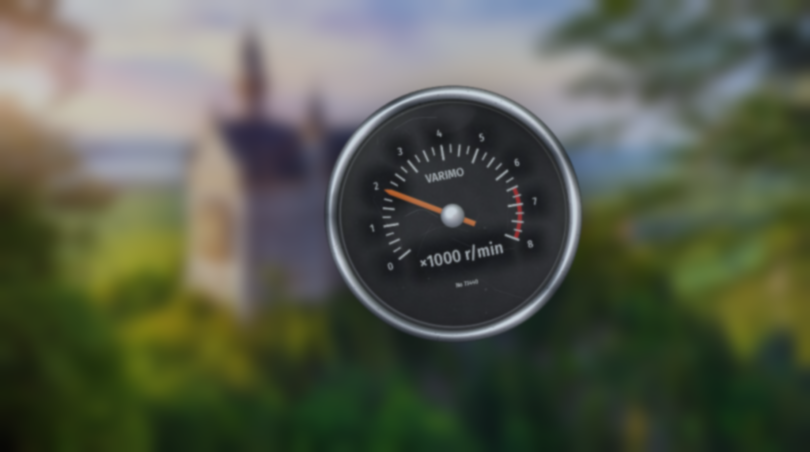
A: 2000 rpm
